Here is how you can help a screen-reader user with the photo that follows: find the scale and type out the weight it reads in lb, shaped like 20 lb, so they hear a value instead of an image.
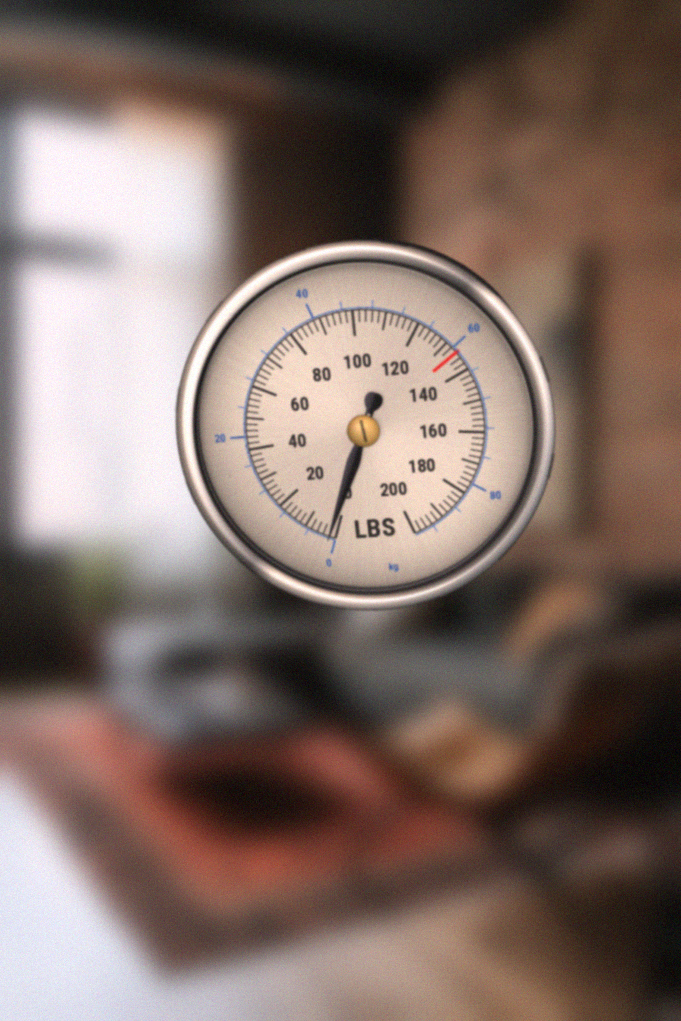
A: 2 lb
